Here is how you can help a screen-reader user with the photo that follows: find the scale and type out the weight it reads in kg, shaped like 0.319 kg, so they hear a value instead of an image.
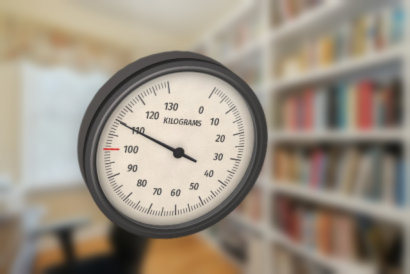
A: 110 kg
